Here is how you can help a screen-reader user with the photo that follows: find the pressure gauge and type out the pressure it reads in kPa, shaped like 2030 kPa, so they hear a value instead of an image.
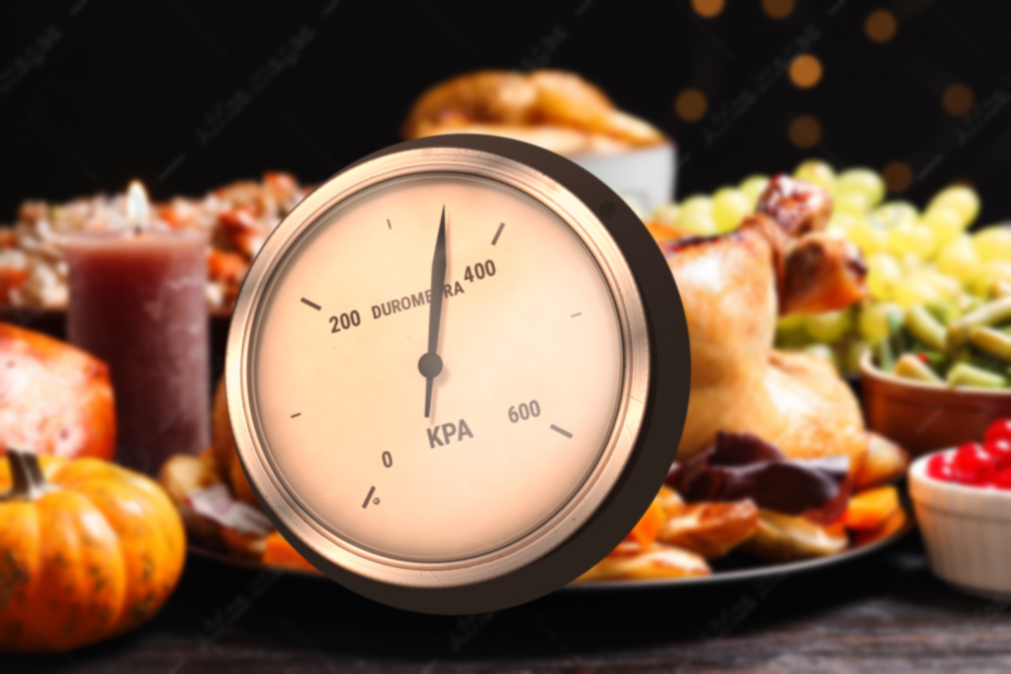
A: 350 kPa
